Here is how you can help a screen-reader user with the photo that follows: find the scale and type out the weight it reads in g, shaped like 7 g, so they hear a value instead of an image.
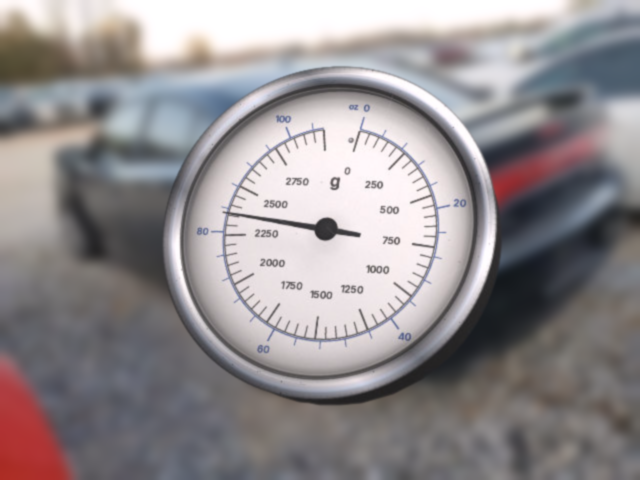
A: 2350 g
